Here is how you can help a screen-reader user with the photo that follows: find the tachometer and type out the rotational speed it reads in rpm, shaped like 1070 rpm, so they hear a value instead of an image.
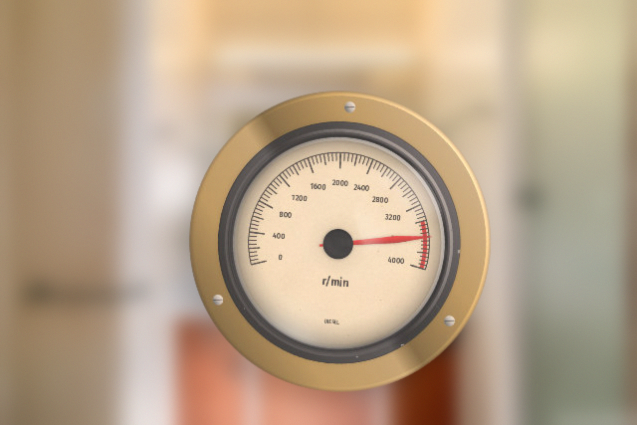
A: 3600 rpm
